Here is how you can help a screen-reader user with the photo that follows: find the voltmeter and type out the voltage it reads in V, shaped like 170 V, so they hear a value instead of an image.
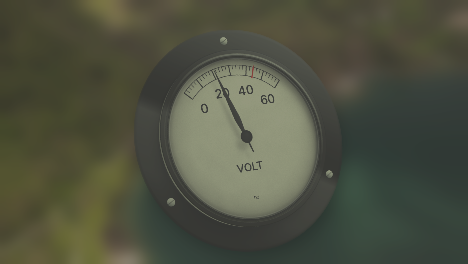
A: 20 V
